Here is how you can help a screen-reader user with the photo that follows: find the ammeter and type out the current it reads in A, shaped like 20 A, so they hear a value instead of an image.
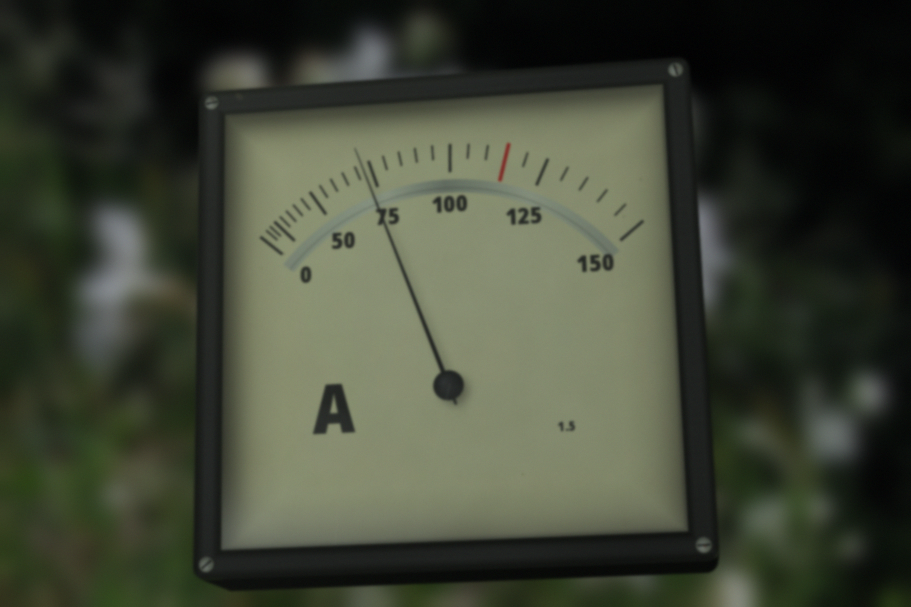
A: 72.5 A
